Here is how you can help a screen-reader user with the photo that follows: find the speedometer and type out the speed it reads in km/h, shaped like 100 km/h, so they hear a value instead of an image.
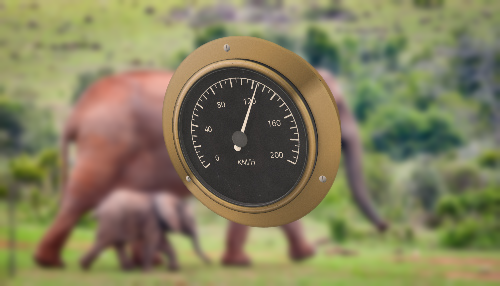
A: 125 km/h
